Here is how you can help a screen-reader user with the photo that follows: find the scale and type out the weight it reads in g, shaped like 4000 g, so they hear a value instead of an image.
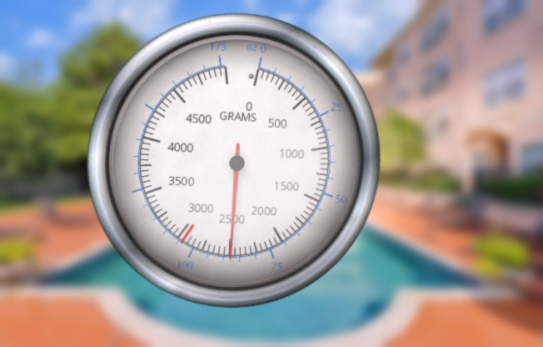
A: 2500 g
